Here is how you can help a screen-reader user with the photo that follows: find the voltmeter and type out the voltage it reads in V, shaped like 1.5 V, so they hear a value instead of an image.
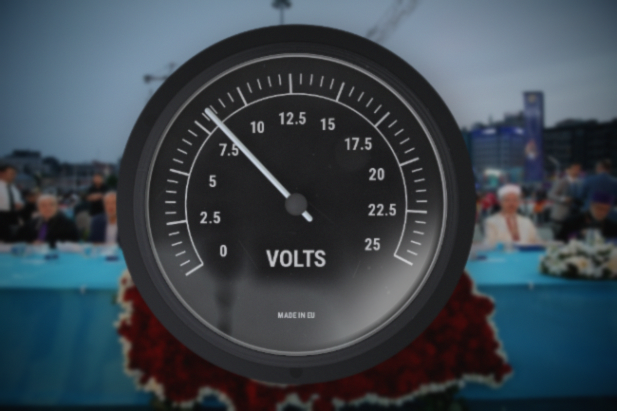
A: 8.25 V
